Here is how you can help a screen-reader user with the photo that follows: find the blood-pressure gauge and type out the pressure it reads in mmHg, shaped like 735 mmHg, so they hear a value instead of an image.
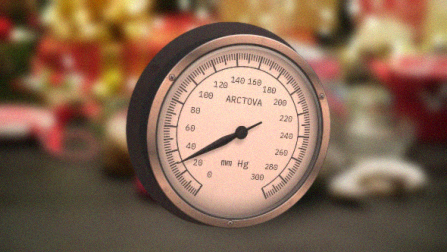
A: 30 mmHg
